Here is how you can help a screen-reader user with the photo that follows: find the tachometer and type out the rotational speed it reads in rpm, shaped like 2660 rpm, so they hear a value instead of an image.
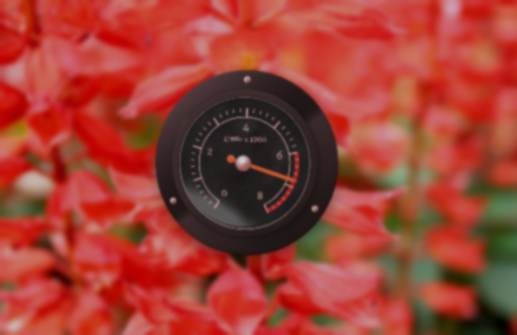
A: 6800 rpm
